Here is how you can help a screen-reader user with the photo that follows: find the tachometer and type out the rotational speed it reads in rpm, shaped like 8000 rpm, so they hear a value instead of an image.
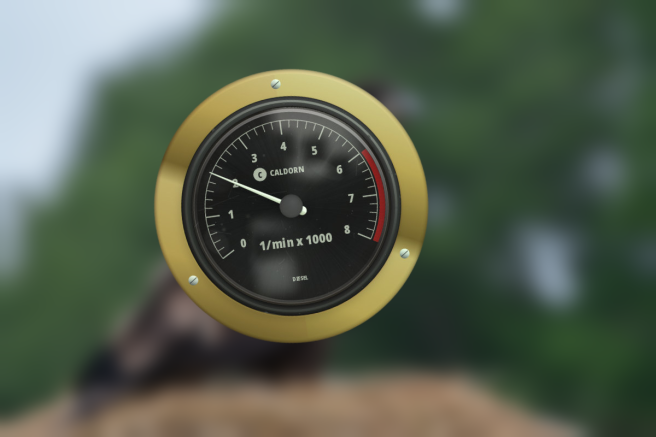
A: 2000 rpm
